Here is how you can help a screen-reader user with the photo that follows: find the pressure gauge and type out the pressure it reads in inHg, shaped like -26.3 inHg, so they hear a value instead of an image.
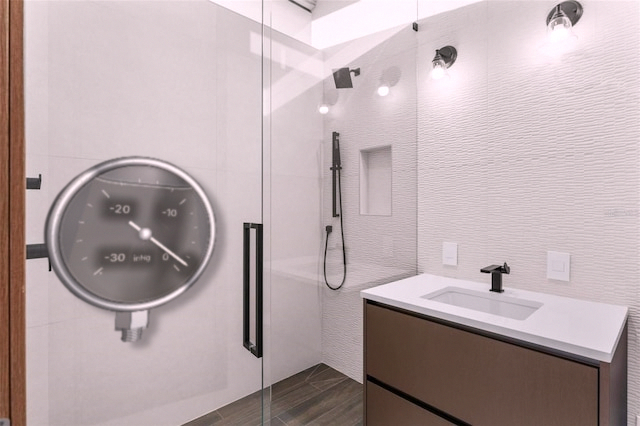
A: -1 inHg
